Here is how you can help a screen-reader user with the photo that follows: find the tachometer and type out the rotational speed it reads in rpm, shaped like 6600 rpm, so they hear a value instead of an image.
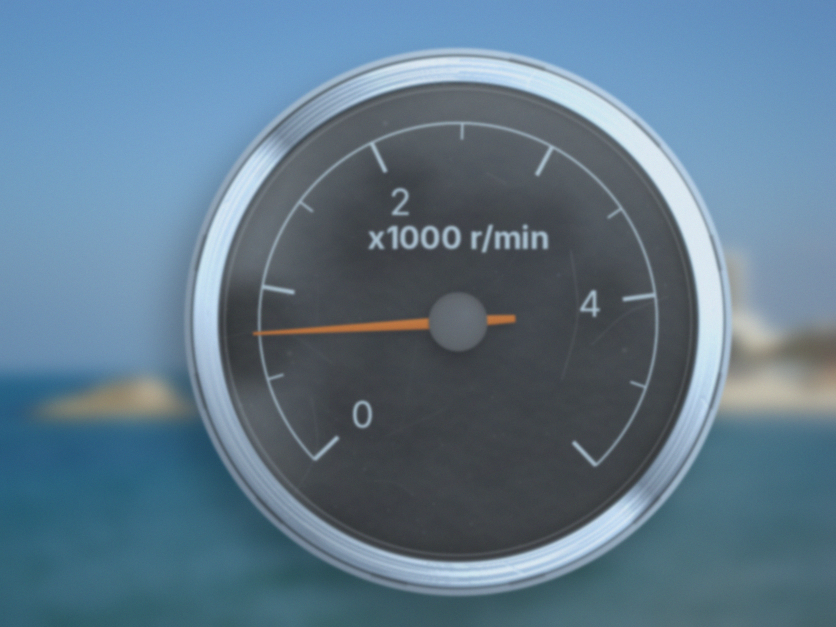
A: 750 rpm
